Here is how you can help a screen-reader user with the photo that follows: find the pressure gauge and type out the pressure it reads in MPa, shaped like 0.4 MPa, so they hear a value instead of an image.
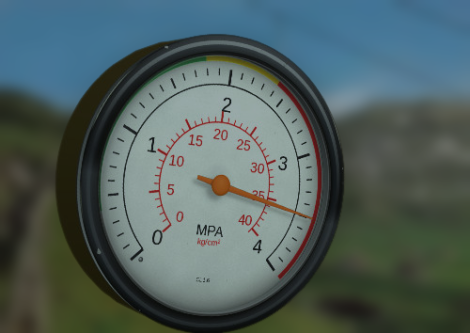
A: 3.5 MPa
